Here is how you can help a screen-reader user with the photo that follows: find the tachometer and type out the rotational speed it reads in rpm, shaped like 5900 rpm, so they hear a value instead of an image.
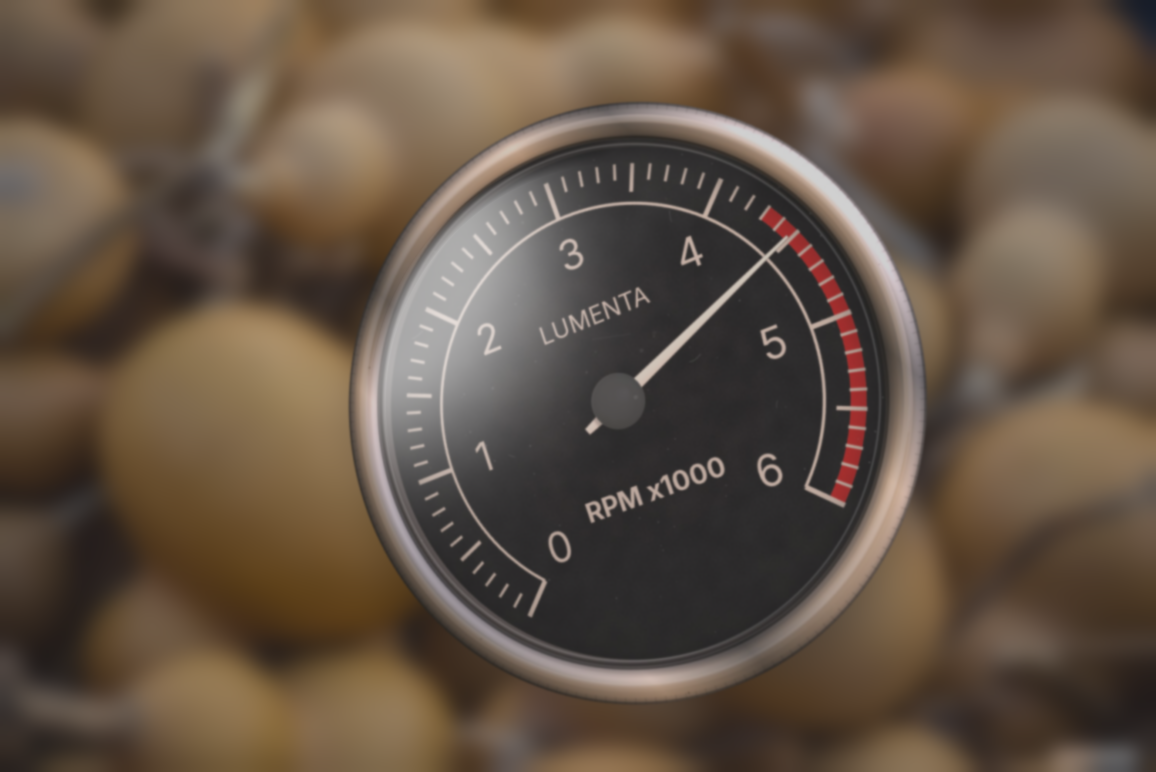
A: 4500 rpm
